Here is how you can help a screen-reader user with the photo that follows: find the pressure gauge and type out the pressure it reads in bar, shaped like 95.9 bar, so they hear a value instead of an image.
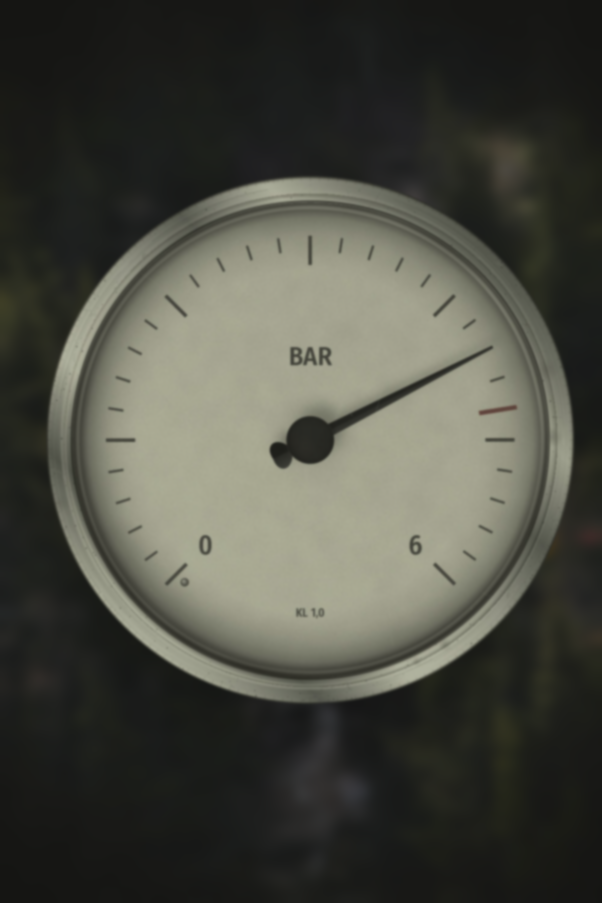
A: 4.4 bar
